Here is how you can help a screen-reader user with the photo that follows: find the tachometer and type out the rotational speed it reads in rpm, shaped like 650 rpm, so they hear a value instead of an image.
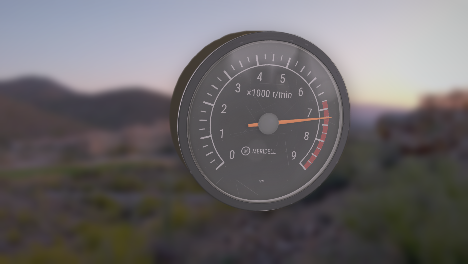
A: 7250 rpm
